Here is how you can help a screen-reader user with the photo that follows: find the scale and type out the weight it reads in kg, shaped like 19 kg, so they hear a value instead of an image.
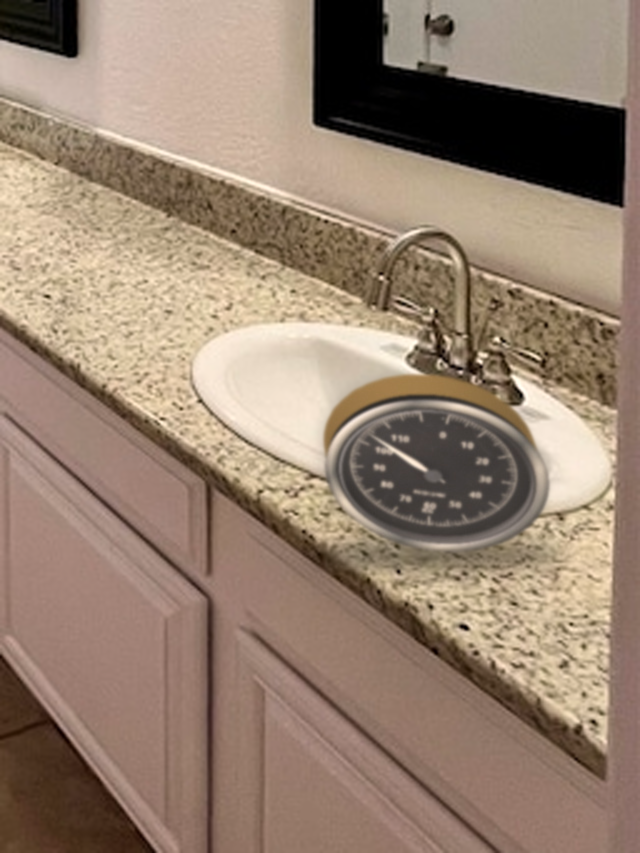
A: 105 kg
